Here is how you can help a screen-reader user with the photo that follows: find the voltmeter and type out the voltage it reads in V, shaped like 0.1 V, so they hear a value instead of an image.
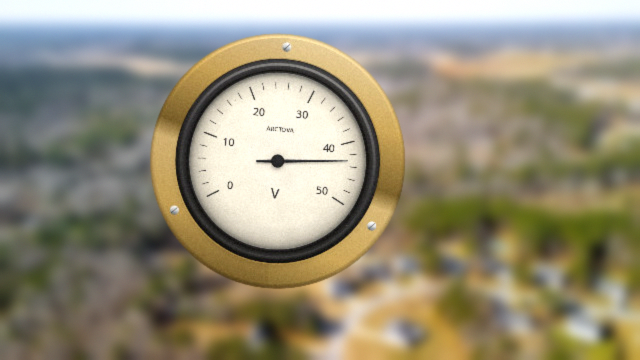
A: 43 V
